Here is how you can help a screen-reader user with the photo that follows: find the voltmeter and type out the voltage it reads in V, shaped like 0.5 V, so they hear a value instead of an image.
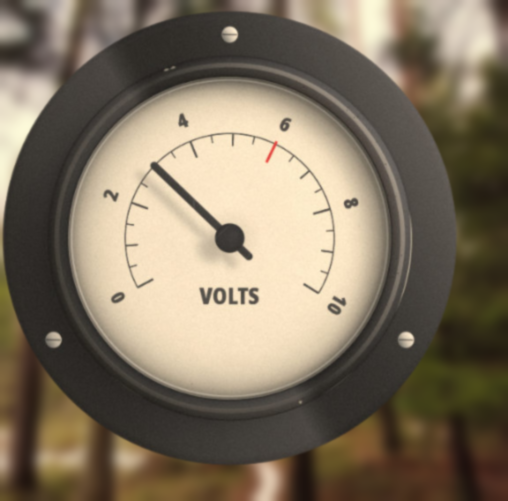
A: 3 V
